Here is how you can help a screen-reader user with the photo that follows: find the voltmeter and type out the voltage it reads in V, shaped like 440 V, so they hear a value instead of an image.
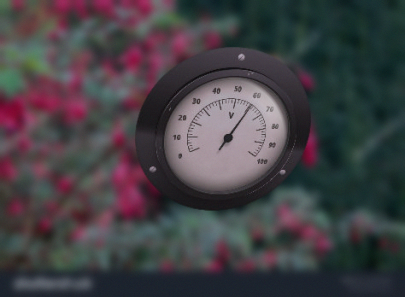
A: 60 V
